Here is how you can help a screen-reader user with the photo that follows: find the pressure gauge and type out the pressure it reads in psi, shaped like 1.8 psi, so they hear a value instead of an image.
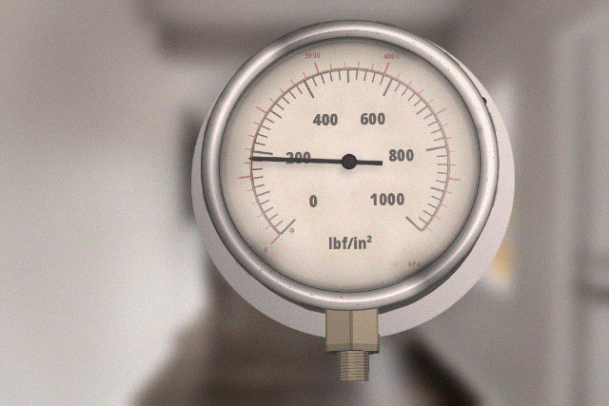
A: 180 psi
